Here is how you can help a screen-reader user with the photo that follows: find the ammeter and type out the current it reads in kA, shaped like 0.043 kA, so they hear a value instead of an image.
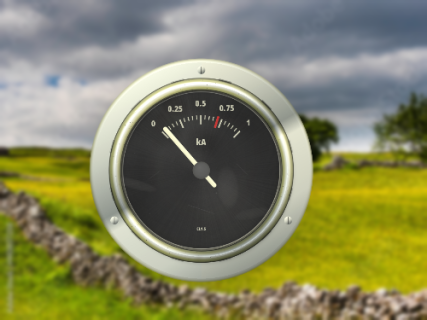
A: 0.05 kA
